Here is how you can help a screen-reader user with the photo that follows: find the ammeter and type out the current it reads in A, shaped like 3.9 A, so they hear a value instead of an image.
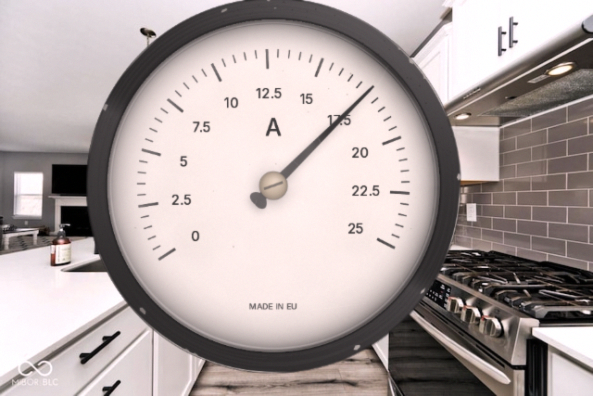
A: 17.5 A
